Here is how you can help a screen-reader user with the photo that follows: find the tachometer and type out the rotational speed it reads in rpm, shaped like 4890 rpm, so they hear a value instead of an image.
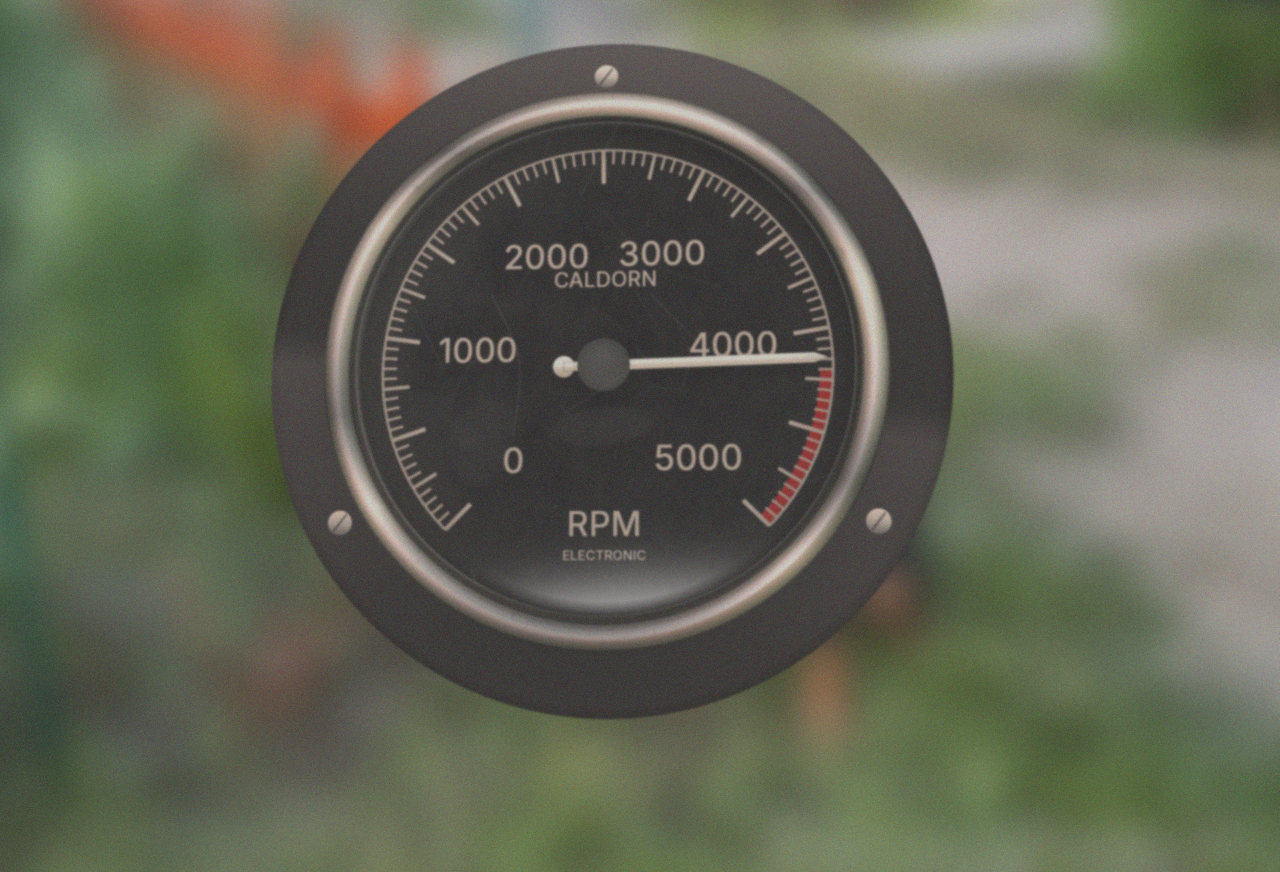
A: 4150 rpm
